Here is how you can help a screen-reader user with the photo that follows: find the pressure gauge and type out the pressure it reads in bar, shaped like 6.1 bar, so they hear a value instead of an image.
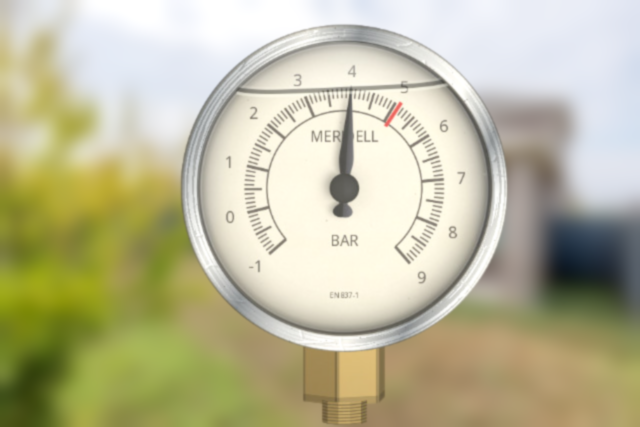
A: 4 bar
